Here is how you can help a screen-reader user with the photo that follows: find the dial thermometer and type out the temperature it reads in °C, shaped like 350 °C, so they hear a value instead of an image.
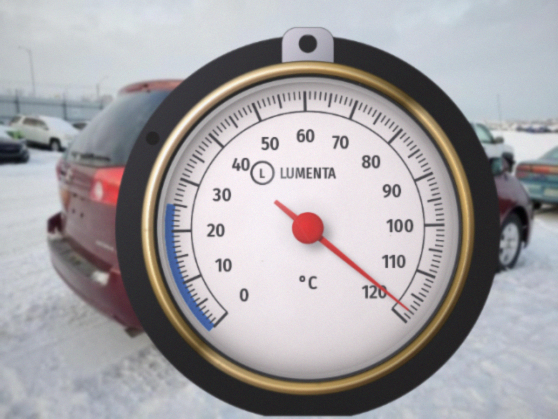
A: 118 °C
